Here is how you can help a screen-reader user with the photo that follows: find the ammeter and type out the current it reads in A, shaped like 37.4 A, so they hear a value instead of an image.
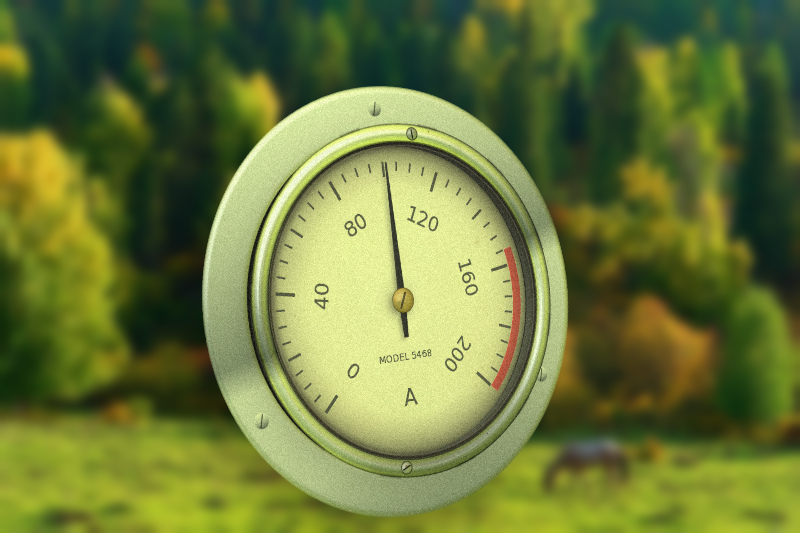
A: 100 A
